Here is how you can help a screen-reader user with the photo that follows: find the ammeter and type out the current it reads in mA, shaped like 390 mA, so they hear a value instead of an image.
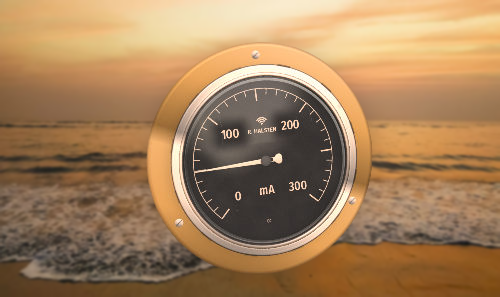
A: 50 mA
